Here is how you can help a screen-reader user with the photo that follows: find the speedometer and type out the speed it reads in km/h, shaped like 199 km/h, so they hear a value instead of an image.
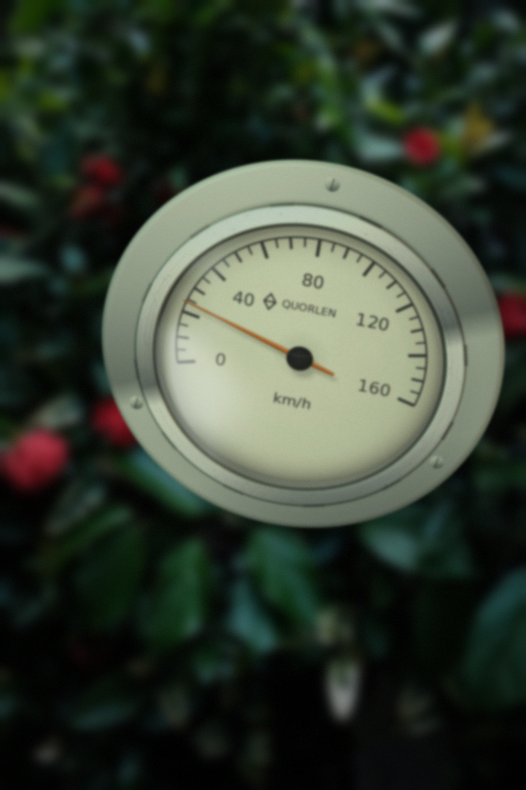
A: 25 km/h
